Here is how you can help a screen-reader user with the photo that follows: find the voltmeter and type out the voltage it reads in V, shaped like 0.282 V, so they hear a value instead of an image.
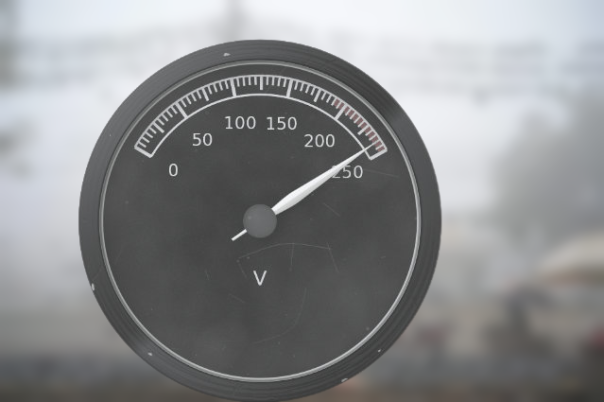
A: 240 V
